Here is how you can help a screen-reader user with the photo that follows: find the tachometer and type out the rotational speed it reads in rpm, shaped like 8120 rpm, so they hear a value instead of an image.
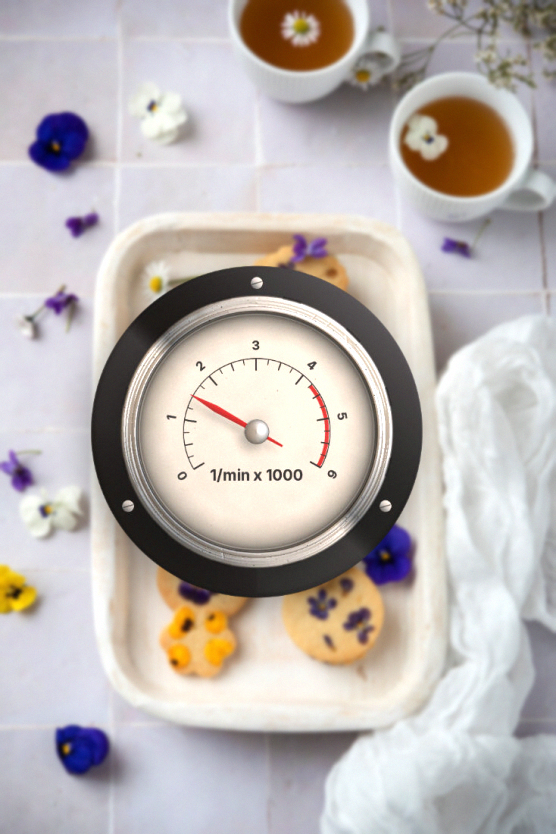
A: 1500 rpm
